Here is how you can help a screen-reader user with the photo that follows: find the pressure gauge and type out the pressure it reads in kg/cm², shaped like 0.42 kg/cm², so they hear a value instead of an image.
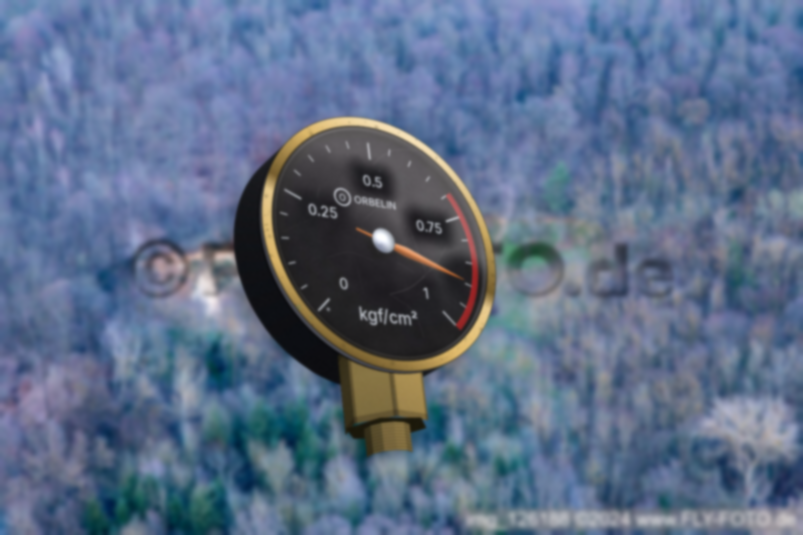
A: 0.9 kg/cm²
